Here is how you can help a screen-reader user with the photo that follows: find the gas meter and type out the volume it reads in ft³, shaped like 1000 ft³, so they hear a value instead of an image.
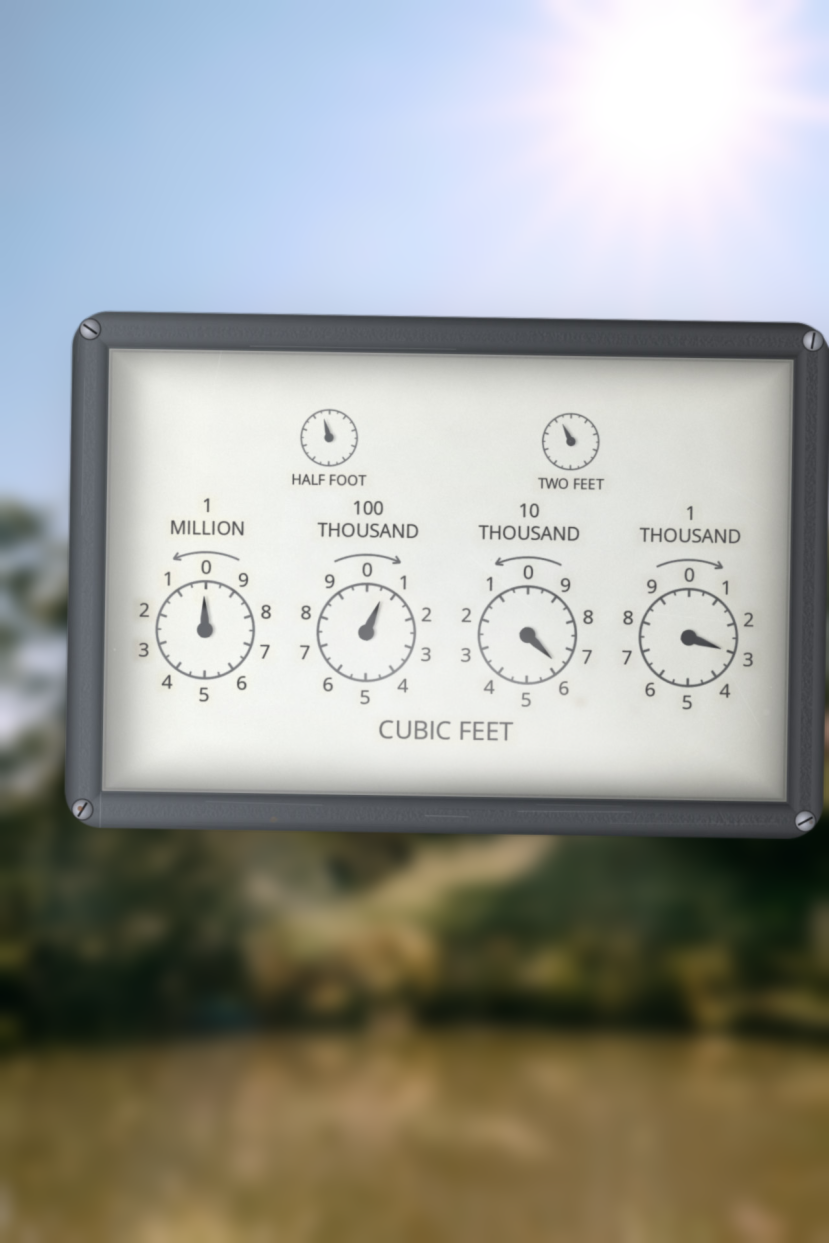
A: 6300 ft³
